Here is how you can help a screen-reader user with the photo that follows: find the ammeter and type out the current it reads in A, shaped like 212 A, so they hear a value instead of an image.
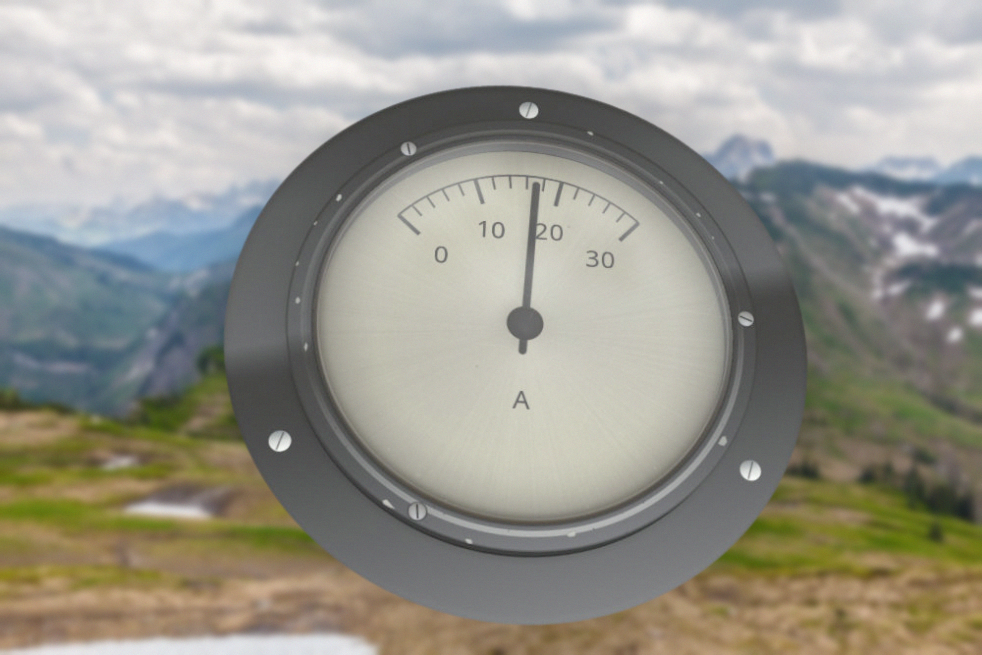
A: 17 A
